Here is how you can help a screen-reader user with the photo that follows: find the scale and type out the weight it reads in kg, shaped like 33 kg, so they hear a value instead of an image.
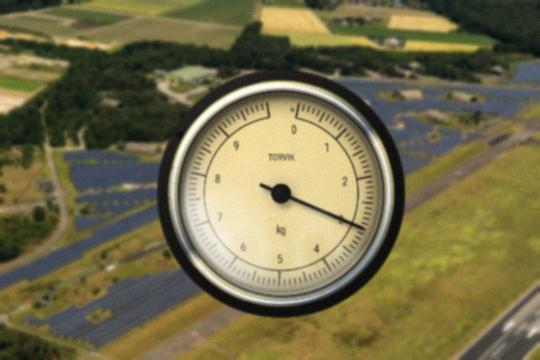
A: 3 kg
